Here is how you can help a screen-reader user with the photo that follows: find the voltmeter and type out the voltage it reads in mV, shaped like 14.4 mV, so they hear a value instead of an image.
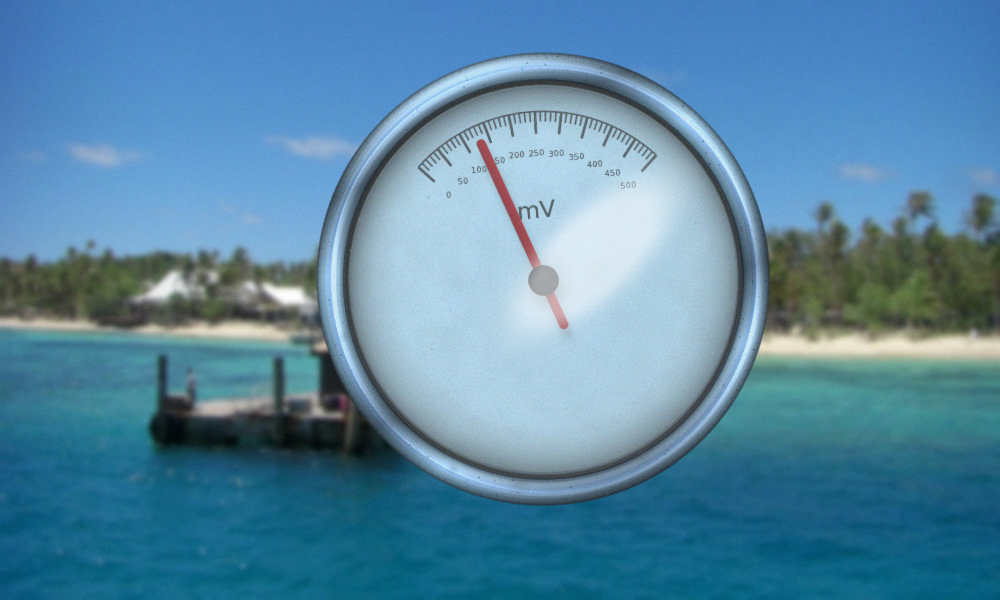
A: 130 mV
